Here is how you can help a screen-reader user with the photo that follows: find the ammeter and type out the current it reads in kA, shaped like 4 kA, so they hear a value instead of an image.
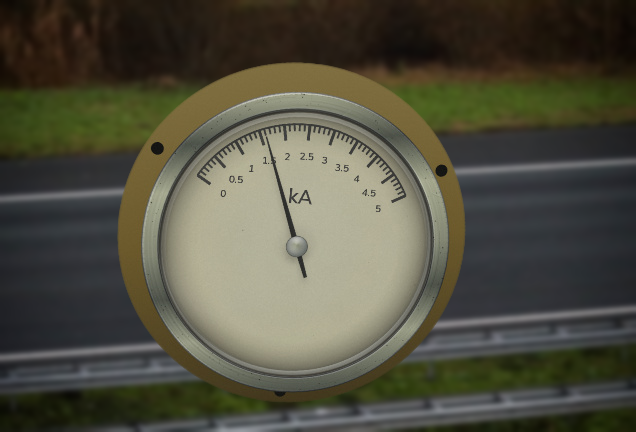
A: 1.6 kA
